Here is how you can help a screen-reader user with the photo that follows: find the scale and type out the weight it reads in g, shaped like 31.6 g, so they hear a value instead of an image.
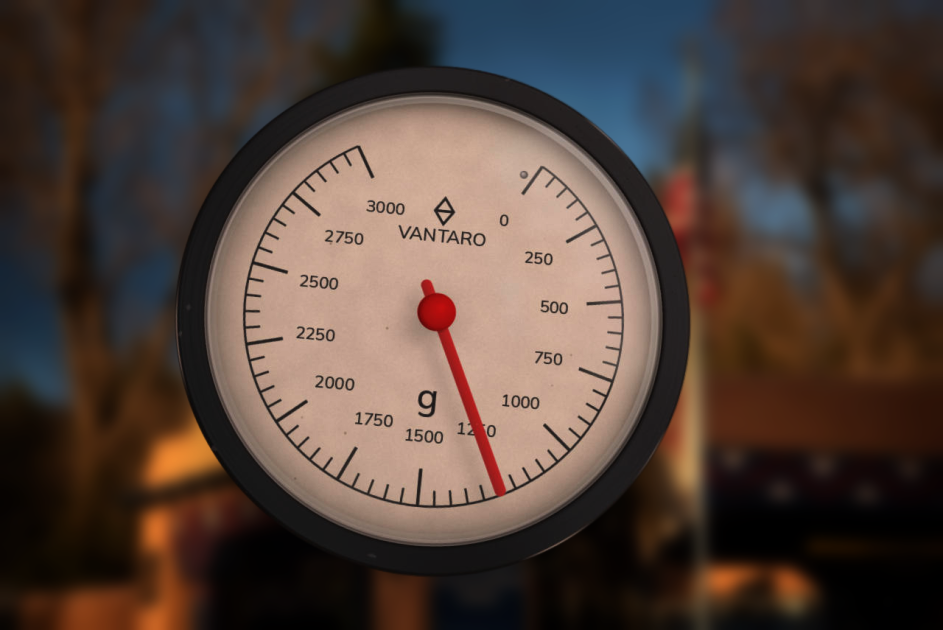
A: 1250 g
